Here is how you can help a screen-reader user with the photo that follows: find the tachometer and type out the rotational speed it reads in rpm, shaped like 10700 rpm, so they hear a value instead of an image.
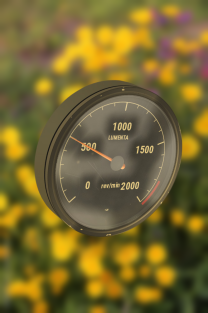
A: 500 rpm
